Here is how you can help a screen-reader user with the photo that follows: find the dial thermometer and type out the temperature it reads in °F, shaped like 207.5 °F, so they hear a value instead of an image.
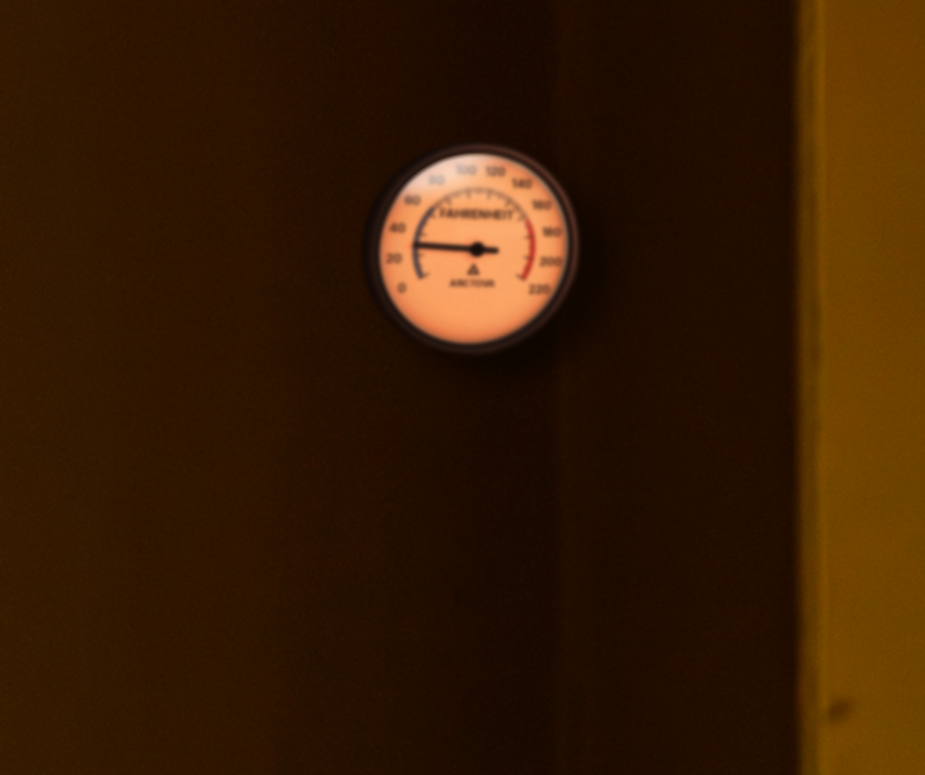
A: 30 °F
